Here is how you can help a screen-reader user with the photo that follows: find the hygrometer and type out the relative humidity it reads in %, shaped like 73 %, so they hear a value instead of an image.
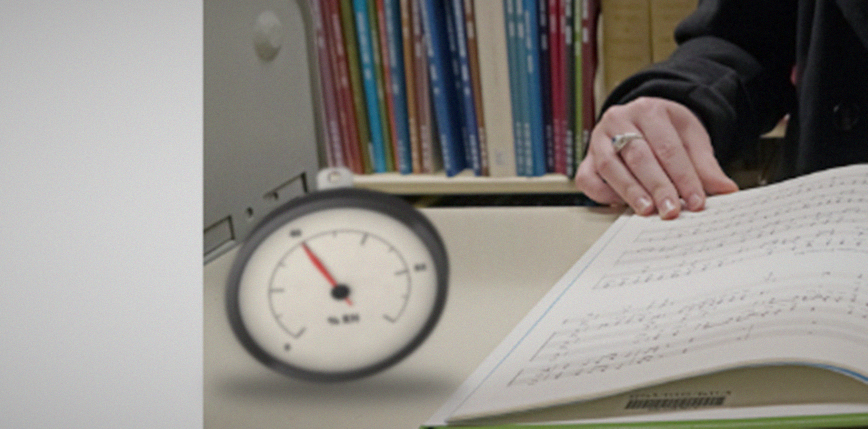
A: 40 %
